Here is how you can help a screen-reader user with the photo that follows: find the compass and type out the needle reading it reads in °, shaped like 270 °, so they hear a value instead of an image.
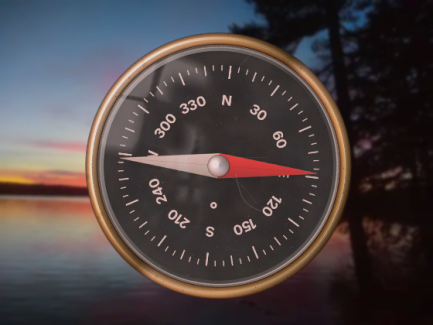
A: 87.5 °
